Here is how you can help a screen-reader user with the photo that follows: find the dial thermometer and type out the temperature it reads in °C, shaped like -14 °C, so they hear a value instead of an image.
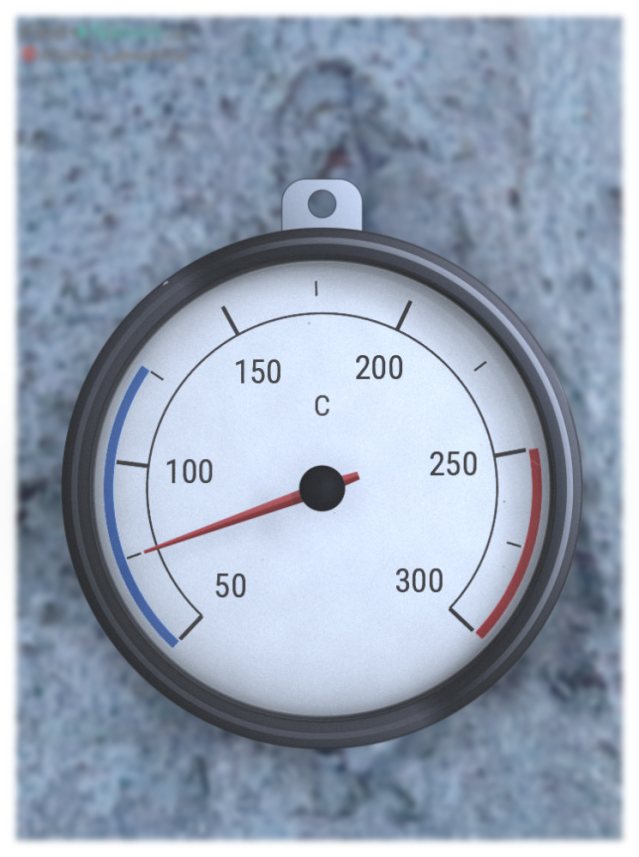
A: 75 °C
